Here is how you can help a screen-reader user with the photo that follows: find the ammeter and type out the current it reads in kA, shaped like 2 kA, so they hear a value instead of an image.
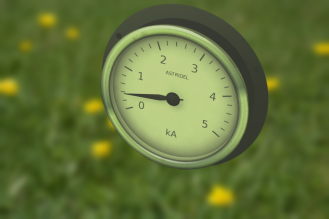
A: 0.4 kA
